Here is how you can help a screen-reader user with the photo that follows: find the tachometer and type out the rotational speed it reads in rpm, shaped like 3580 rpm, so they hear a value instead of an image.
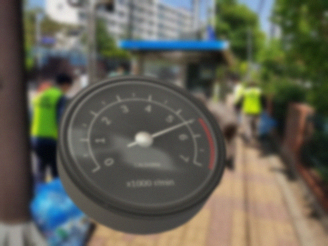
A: 5500 rpm
